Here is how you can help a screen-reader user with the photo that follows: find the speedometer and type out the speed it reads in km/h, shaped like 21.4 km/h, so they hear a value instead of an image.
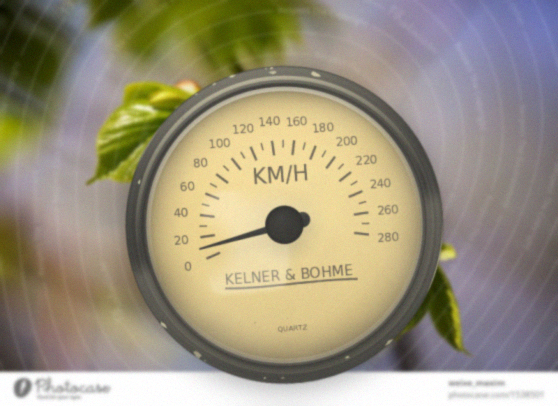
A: 10 km/h
